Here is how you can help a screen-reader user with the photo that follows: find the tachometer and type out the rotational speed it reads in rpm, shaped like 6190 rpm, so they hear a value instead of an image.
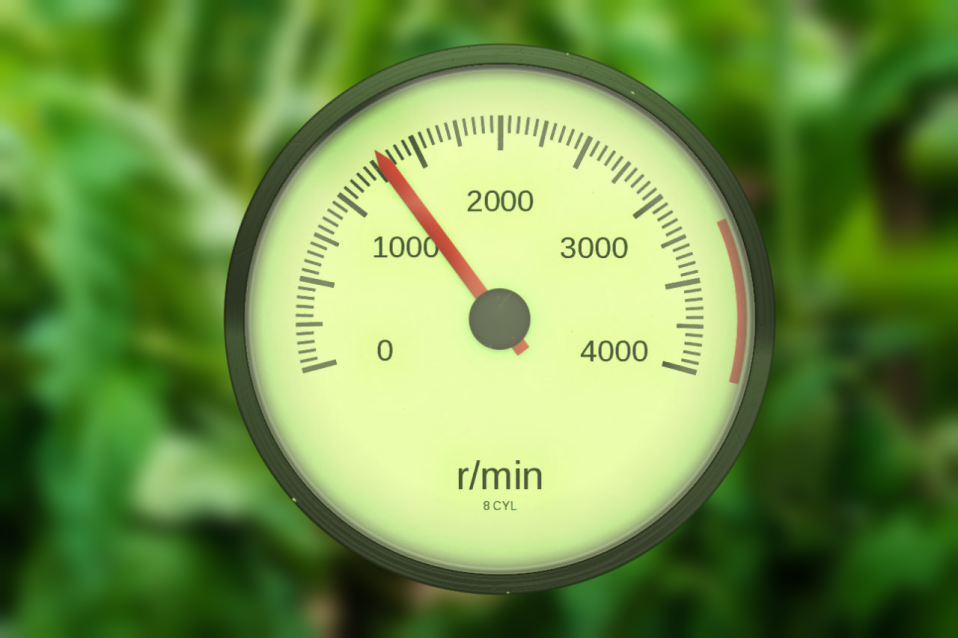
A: 1300 rpm
